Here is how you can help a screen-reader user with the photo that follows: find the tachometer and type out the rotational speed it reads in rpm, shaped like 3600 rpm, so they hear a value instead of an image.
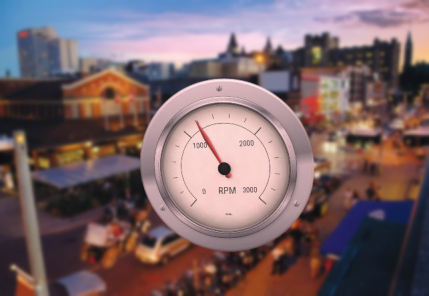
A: 1200 rpm
